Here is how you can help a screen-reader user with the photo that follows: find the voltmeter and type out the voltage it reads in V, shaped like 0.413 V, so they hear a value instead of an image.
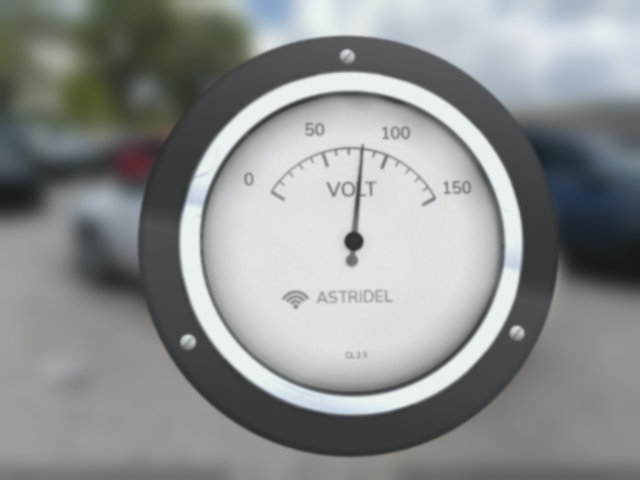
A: 80 V
